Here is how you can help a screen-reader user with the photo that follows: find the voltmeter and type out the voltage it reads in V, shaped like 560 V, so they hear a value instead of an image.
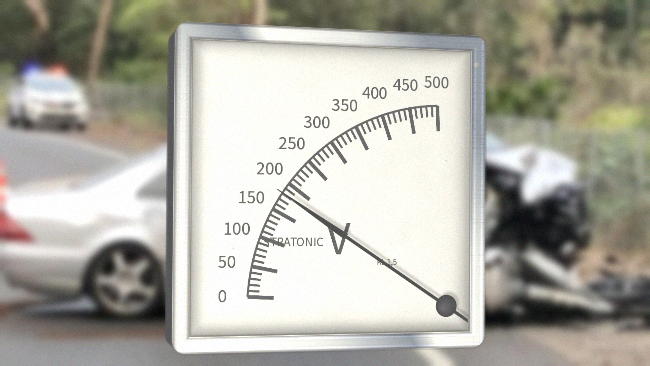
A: 180 V
